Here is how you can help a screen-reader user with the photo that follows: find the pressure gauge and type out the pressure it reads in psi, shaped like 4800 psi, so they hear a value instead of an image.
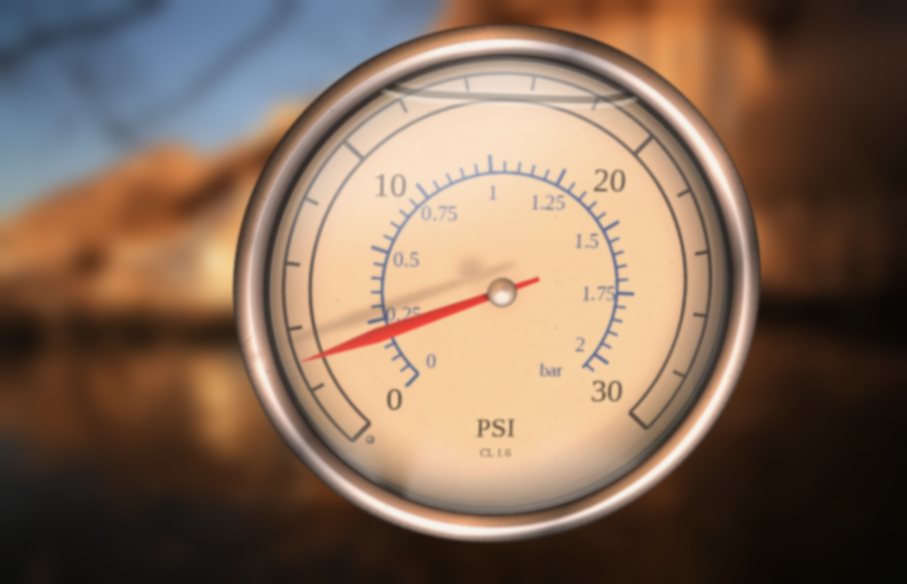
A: 3 psi
